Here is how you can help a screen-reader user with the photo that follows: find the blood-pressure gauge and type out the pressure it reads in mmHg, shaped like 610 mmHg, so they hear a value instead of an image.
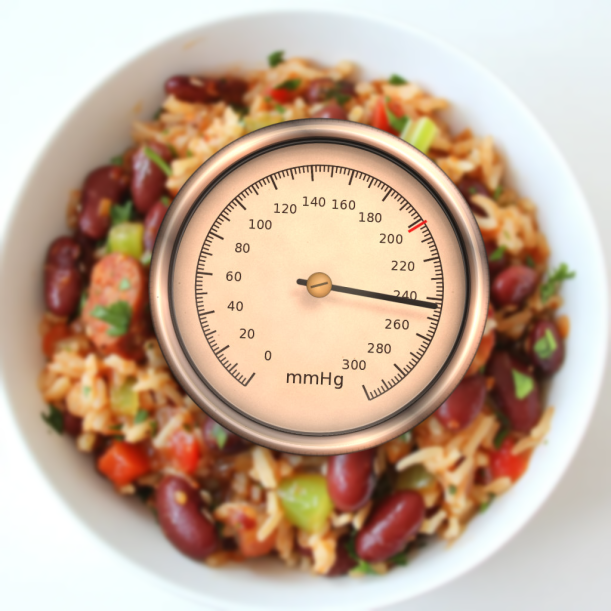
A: 244 mmHg
